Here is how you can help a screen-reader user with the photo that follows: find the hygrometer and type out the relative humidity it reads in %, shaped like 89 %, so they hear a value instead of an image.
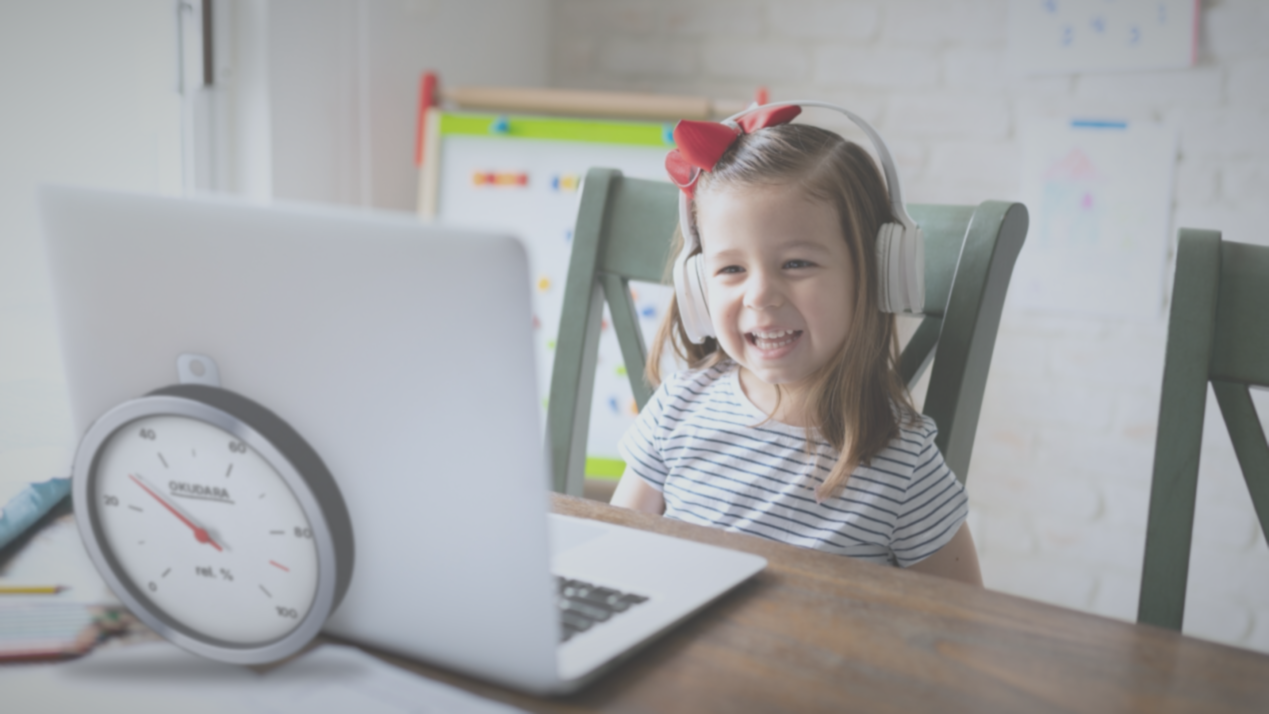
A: 30 %
